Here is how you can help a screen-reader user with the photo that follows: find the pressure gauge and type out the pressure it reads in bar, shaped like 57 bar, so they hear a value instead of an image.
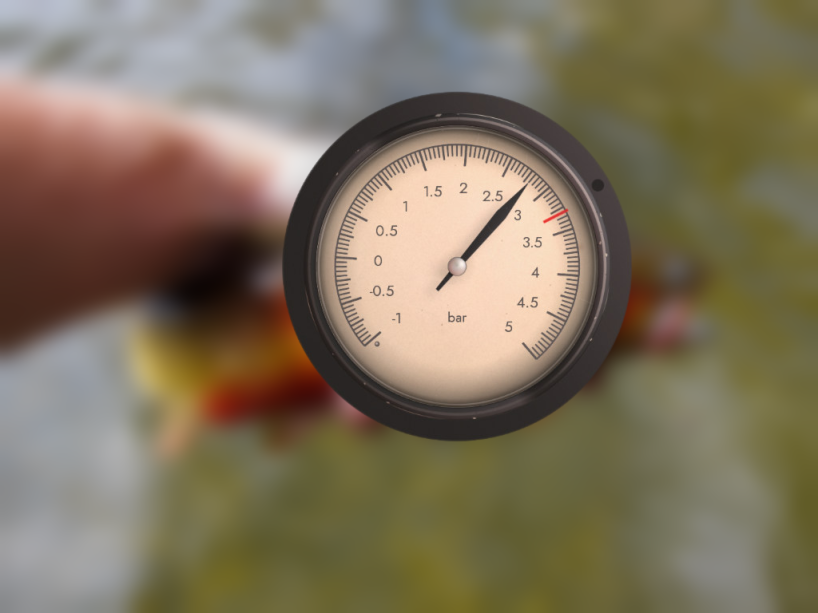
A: 2.8 bar
